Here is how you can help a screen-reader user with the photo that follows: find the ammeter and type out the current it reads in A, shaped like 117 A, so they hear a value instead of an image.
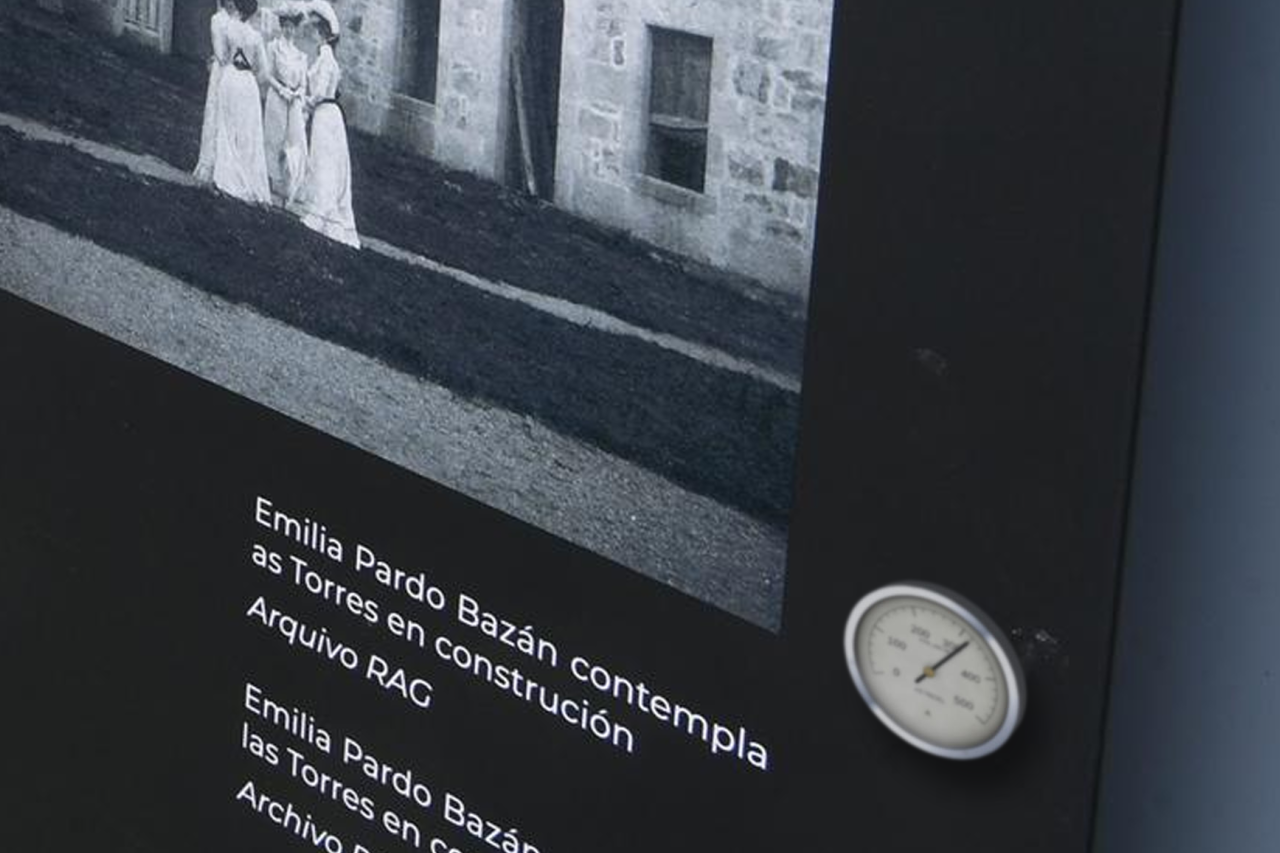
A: 320 A
